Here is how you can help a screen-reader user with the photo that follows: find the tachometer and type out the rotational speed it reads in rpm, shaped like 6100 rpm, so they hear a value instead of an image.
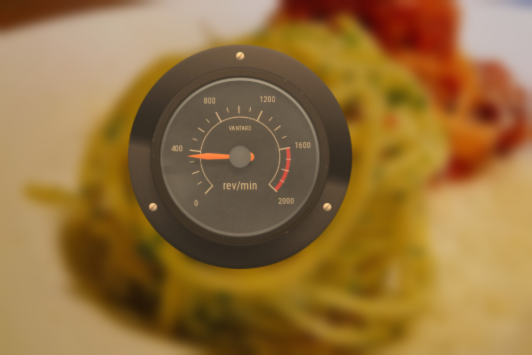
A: 350 rpm
